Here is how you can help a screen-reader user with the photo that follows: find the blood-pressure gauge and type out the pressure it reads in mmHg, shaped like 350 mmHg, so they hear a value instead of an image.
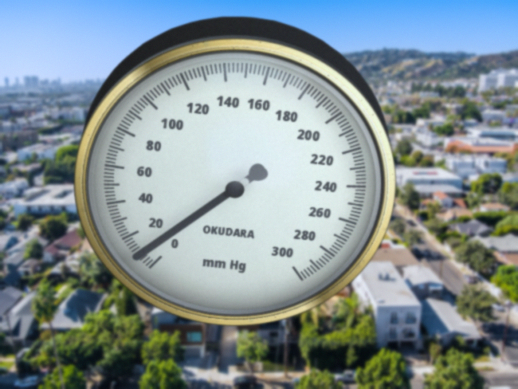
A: 10 mmHg
